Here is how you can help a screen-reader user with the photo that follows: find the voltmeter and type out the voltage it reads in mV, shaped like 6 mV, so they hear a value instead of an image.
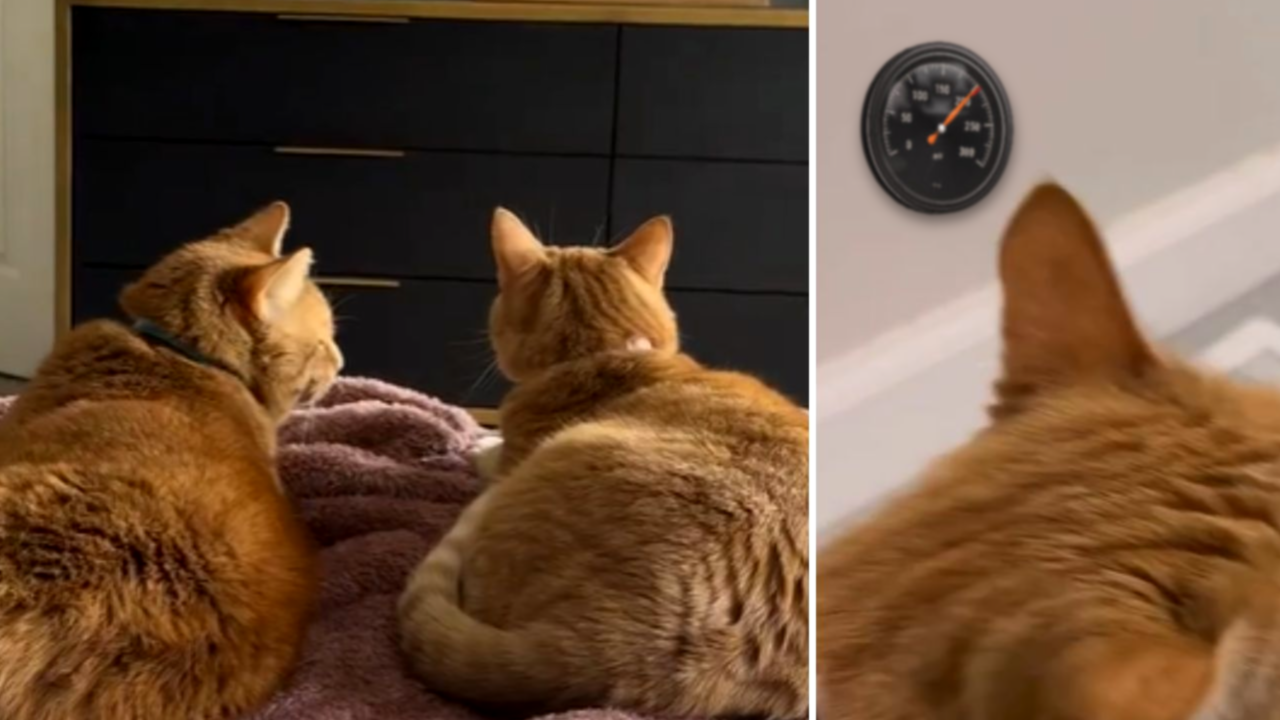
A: 200 mV
